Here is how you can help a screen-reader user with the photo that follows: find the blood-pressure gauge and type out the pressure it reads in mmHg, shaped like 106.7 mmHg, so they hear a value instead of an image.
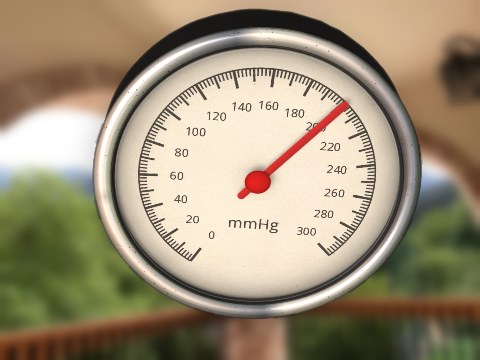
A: 200 mmHg
